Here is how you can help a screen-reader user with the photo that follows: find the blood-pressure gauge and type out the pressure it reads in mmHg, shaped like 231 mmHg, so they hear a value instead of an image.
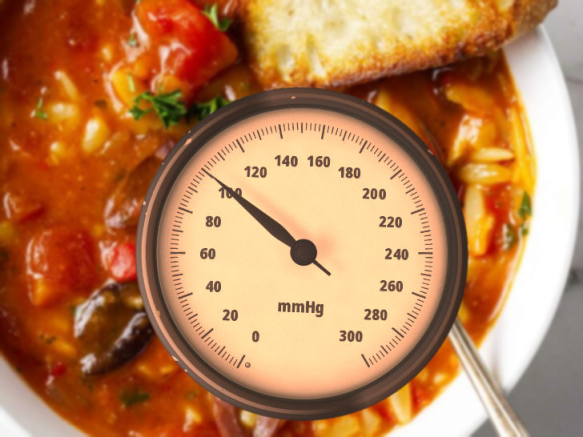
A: 100 mmHg
